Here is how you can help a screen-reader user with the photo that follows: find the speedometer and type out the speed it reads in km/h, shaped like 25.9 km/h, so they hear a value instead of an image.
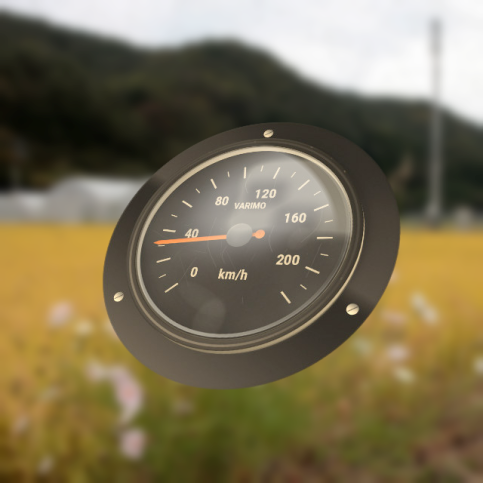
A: 30 km/h
